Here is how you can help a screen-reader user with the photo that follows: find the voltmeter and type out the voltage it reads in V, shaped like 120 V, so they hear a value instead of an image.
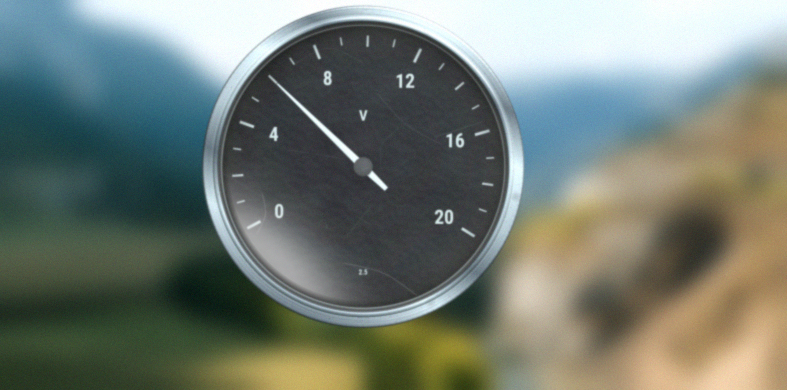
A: 6 V
